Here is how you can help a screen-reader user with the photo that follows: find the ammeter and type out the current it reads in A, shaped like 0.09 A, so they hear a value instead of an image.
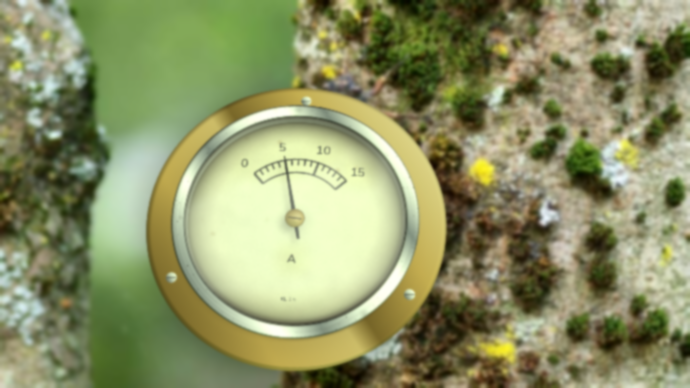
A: 5 A
